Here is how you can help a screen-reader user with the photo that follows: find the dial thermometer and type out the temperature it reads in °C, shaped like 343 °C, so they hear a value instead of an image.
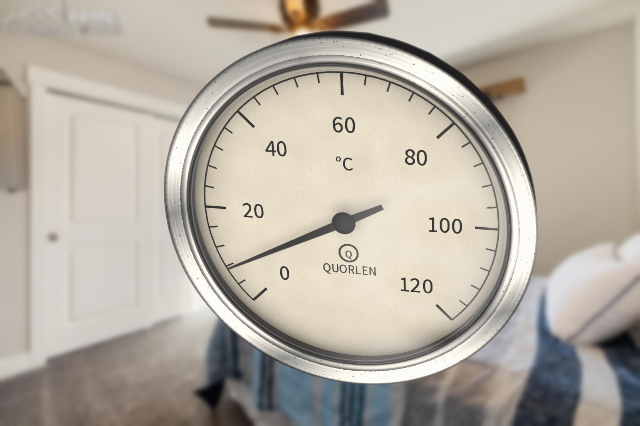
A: 8 °C
